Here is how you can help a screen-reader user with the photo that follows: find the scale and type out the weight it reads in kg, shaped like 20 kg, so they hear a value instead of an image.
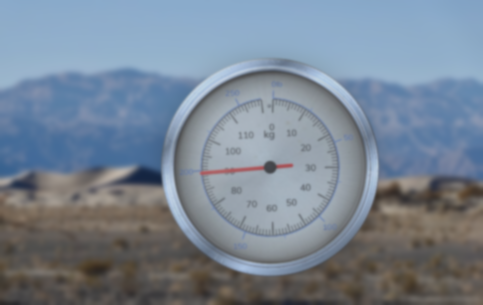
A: 90 kg
